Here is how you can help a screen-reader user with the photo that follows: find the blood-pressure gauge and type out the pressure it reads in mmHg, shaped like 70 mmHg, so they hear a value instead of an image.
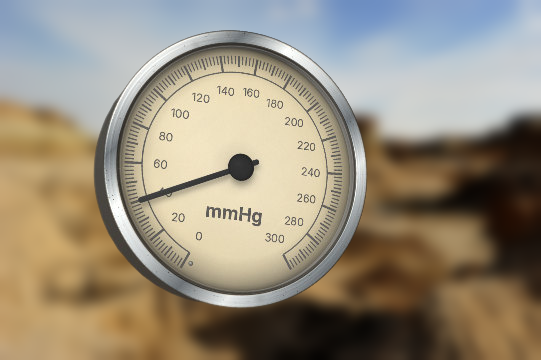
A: 40 mmHg
